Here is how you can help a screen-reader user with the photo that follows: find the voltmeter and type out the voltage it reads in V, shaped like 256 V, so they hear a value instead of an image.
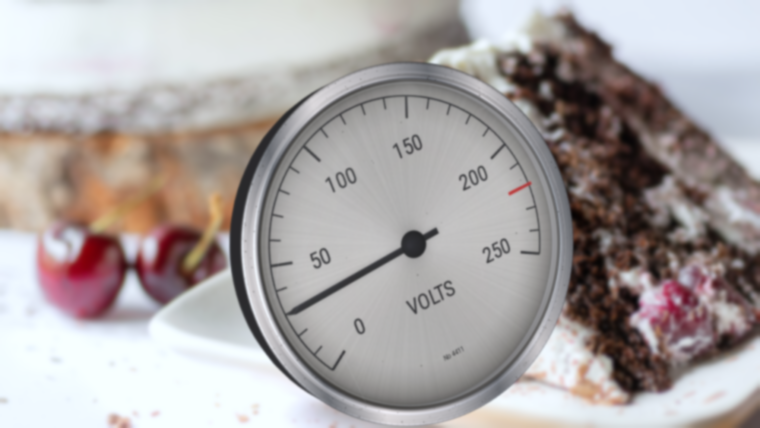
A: 30 V
